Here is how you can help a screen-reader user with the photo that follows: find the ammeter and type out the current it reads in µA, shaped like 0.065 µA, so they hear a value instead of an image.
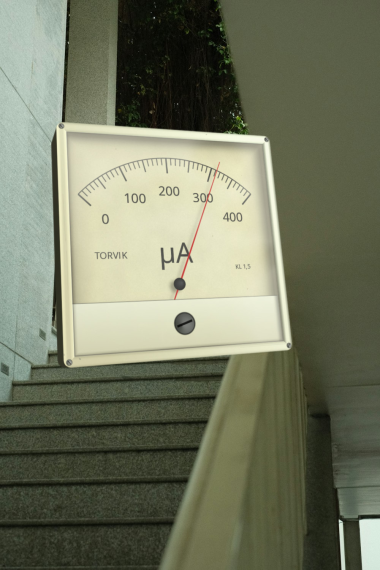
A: 310 µA
